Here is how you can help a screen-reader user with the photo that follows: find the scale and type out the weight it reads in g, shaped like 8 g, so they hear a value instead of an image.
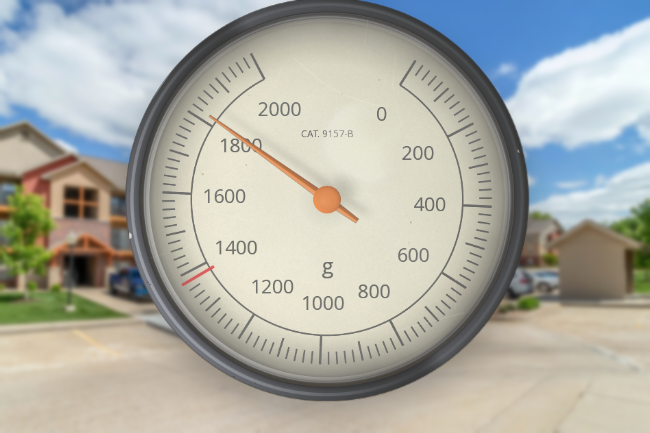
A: 1820 g
